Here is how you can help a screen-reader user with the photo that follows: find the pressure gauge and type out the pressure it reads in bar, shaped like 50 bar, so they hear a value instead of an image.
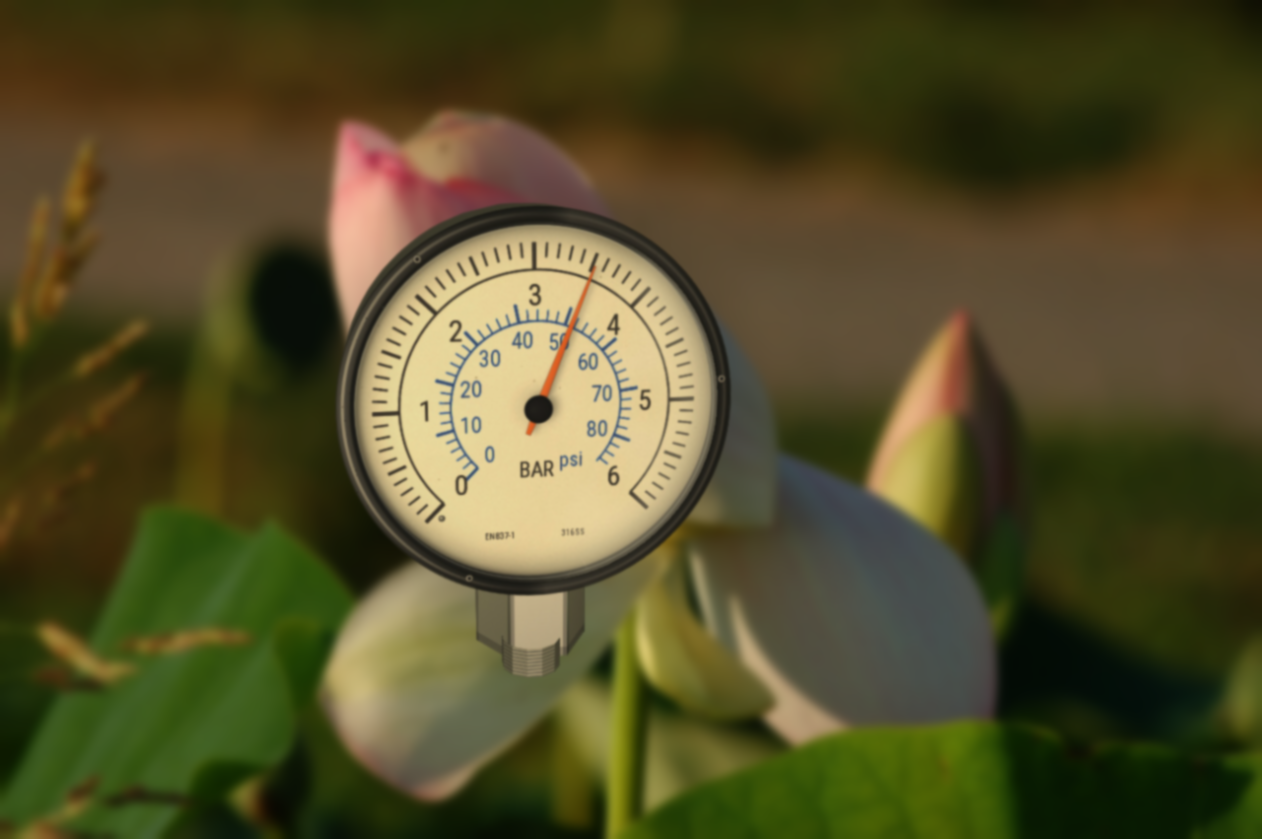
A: 3.5 bar
